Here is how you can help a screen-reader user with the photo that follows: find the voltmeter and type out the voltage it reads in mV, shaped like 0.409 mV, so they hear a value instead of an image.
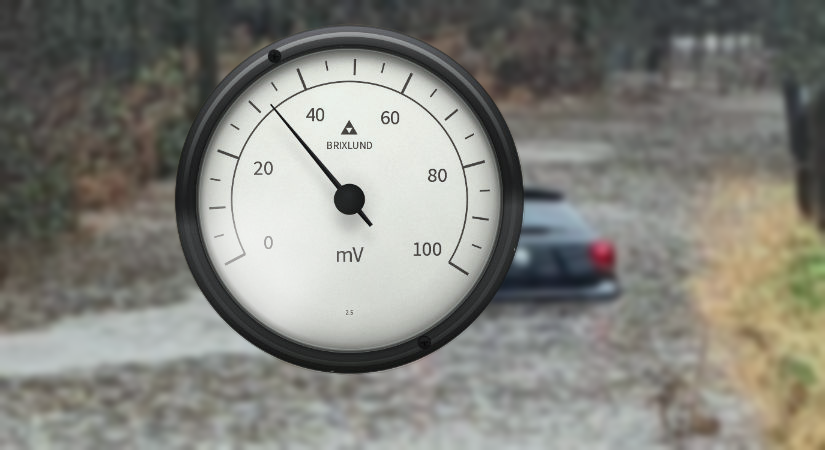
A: 32.5 mV
